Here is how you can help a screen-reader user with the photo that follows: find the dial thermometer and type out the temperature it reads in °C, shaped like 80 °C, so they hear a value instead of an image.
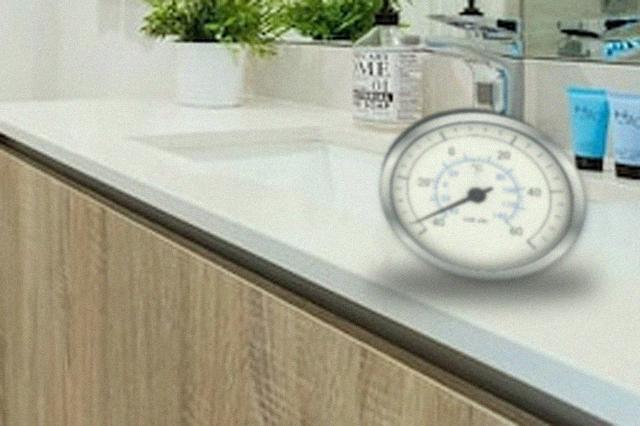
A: -36 °C
